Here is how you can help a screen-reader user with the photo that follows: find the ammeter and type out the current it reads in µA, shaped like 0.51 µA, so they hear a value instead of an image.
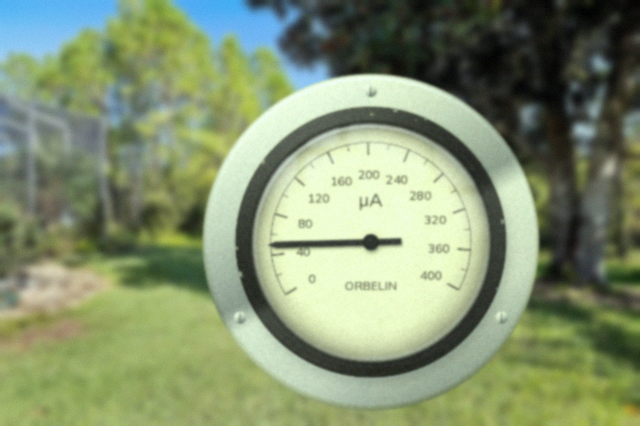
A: 50 µA
